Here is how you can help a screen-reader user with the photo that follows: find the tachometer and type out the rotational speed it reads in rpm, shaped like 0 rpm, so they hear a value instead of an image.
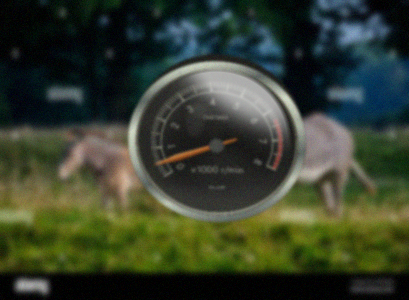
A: 500 rpm
